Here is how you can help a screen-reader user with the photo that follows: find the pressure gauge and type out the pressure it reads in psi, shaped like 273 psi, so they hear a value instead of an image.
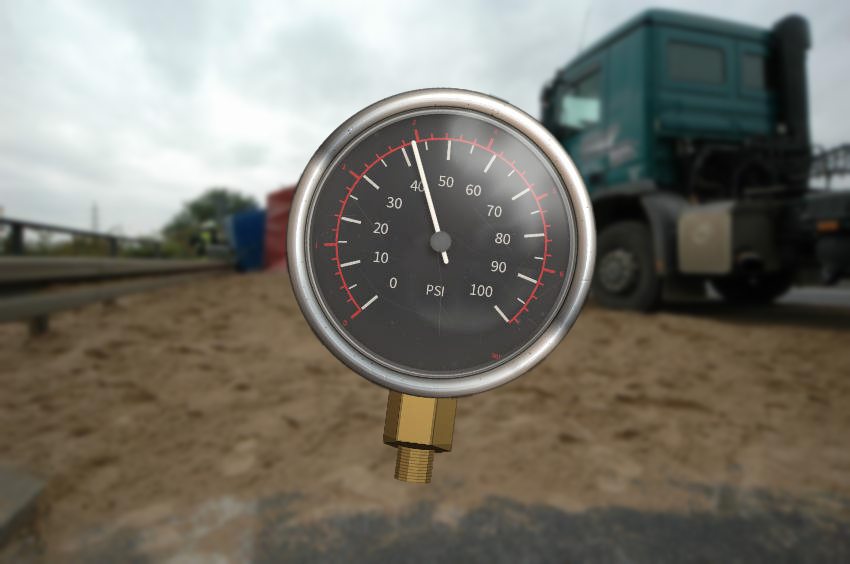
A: 42.5 psi
